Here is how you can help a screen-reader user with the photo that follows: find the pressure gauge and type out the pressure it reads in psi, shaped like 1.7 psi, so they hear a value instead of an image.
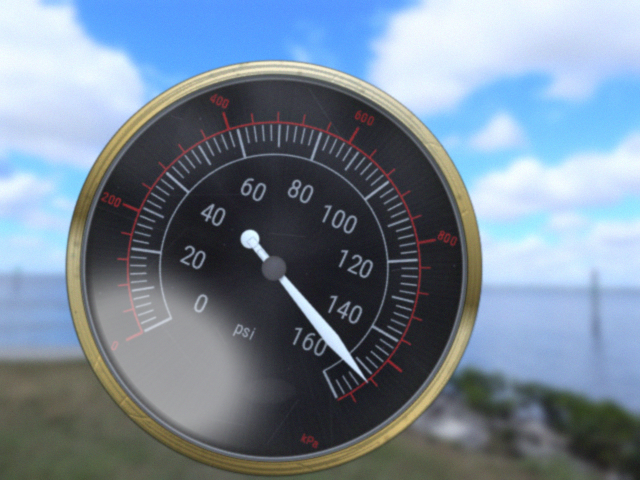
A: 152 psi
